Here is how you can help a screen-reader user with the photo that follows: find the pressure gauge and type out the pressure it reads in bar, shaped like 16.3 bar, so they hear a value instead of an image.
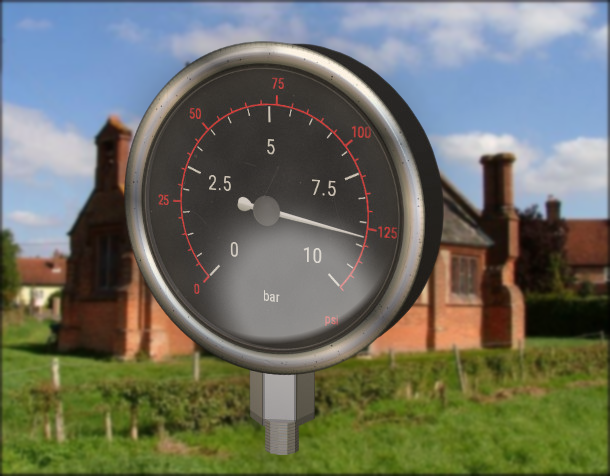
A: 8.75 bar
